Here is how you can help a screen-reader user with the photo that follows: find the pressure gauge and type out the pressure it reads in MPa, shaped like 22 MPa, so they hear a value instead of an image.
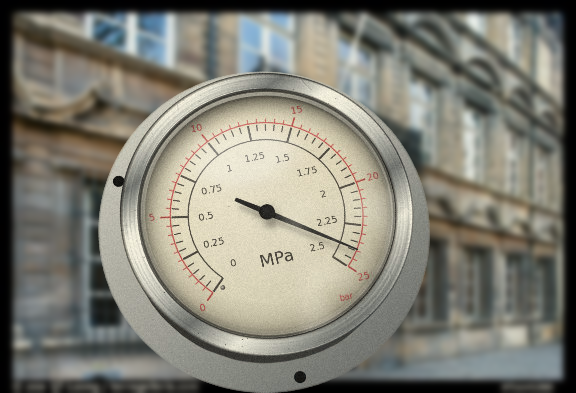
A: 2.4 MPa
